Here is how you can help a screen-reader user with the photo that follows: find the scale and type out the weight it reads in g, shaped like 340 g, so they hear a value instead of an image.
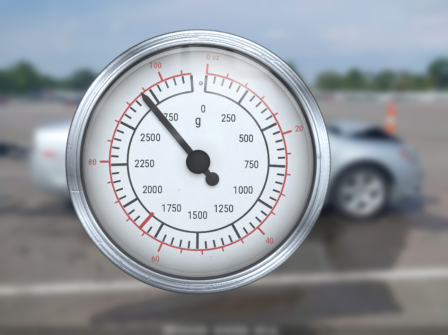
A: 2700 g
